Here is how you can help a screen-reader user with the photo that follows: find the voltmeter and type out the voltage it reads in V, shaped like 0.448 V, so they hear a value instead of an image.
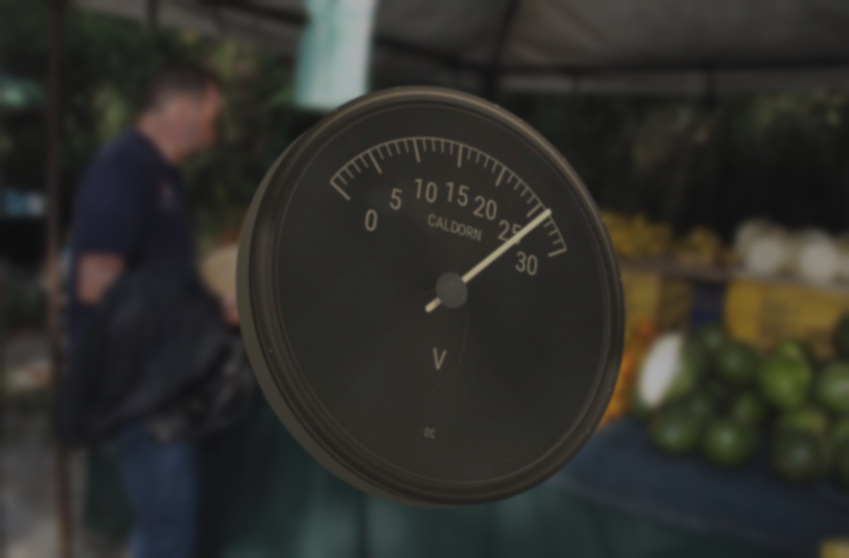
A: 26 V
